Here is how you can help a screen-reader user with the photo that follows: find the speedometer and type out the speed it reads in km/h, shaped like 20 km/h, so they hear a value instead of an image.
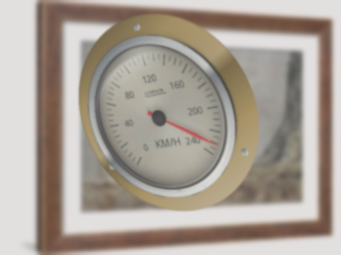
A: 230 km/h
